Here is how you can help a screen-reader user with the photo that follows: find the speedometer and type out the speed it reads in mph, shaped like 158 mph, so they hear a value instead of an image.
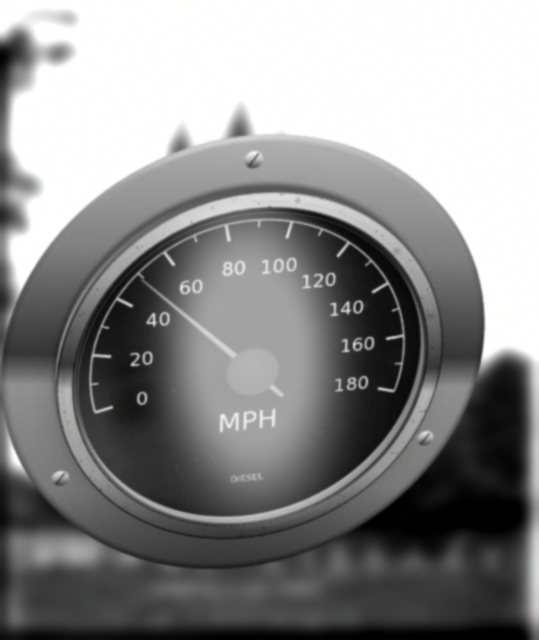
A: 50 mph
